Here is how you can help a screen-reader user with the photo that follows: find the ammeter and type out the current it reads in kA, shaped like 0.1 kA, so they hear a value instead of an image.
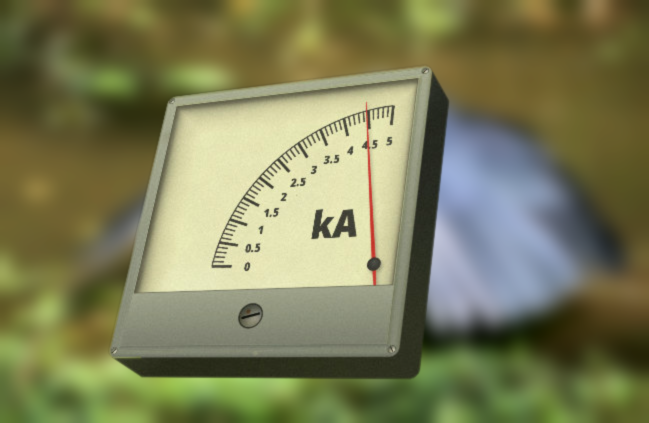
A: 4.5 kA
